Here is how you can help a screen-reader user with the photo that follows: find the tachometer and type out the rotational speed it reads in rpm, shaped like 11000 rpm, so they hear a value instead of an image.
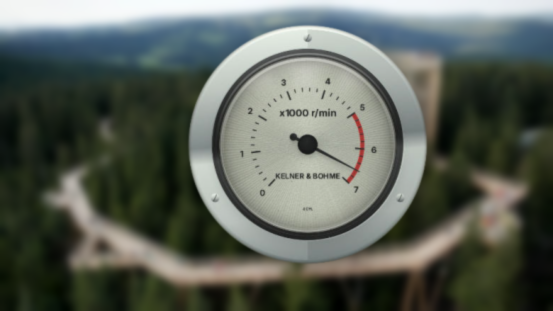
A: 6600 rpm
